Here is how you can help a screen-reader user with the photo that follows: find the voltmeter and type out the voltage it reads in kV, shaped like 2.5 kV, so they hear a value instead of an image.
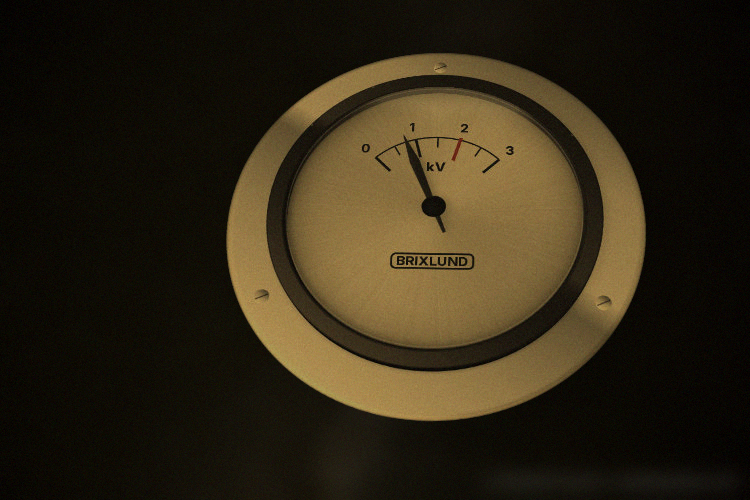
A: 0.75 kV
